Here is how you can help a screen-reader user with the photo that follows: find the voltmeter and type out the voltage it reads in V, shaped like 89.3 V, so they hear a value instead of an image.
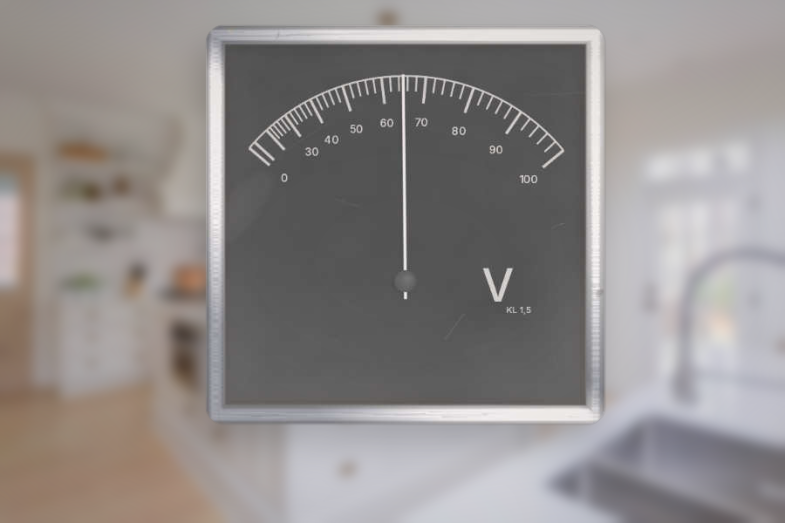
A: 65 V
